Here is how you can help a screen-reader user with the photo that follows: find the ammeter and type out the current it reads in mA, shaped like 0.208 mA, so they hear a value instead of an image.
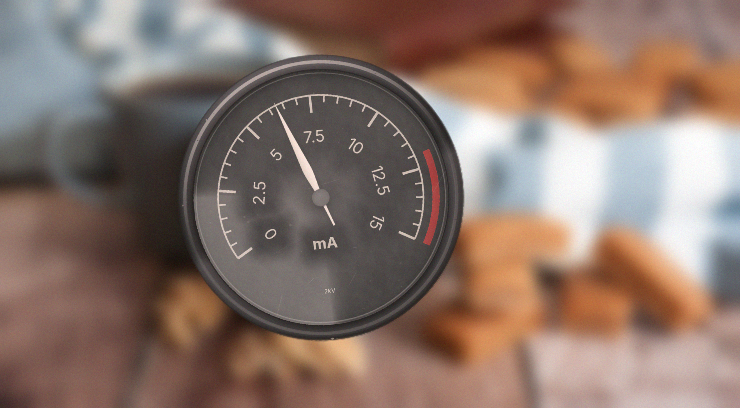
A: 6.25 mA
